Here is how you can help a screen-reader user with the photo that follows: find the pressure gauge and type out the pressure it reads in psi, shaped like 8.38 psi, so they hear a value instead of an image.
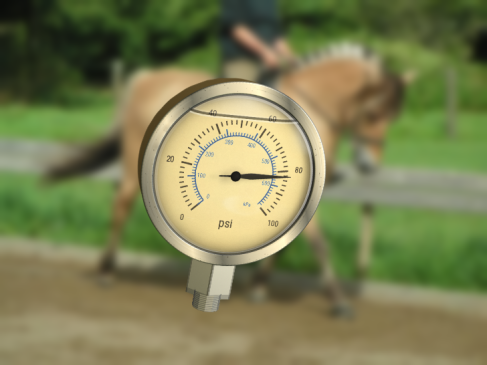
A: 82 psi
